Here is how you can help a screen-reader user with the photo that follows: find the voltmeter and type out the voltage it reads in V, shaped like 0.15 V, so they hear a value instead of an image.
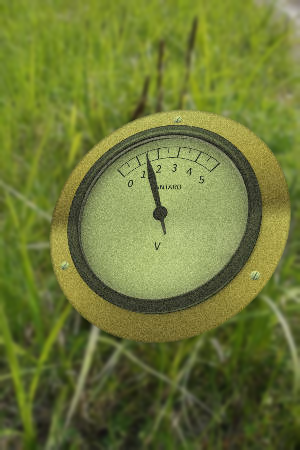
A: 1.5 V
